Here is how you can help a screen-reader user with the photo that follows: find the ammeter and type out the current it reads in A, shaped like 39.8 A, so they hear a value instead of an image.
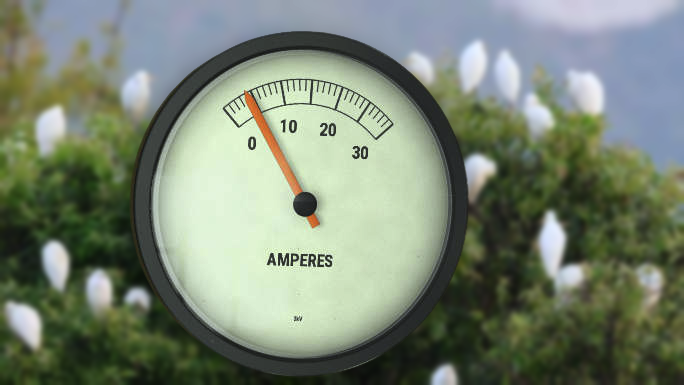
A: 4 A
